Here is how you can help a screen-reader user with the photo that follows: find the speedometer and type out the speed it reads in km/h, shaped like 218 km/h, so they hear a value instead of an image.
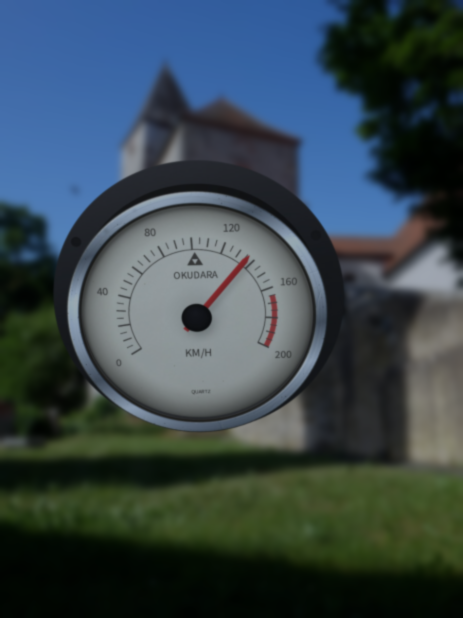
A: 135 km/h
